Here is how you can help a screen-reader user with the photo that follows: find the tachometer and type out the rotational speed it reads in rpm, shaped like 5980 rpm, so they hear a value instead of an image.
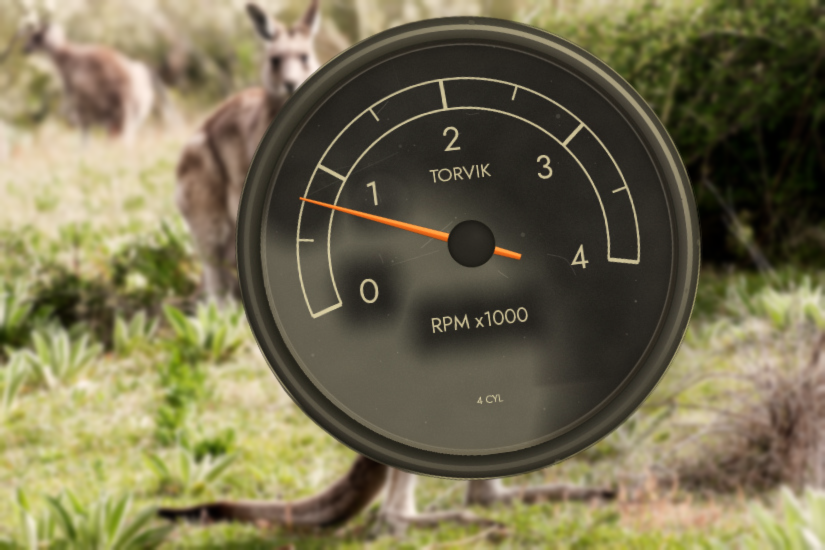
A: 750 rpm
